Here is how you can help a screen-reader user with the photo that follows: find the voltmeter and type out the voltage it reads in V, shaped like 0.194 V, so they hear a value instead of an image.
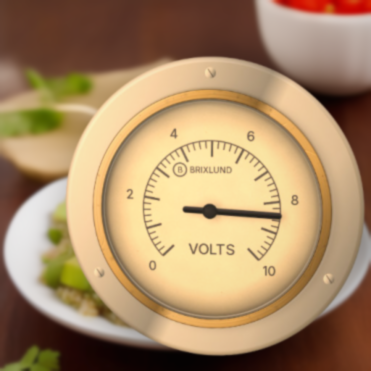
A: 8.4 V
